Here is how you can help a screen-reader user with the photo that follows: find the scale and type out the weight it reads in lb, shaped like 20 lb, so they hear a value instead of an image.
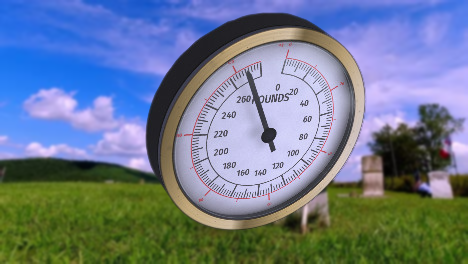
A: 270 lb
